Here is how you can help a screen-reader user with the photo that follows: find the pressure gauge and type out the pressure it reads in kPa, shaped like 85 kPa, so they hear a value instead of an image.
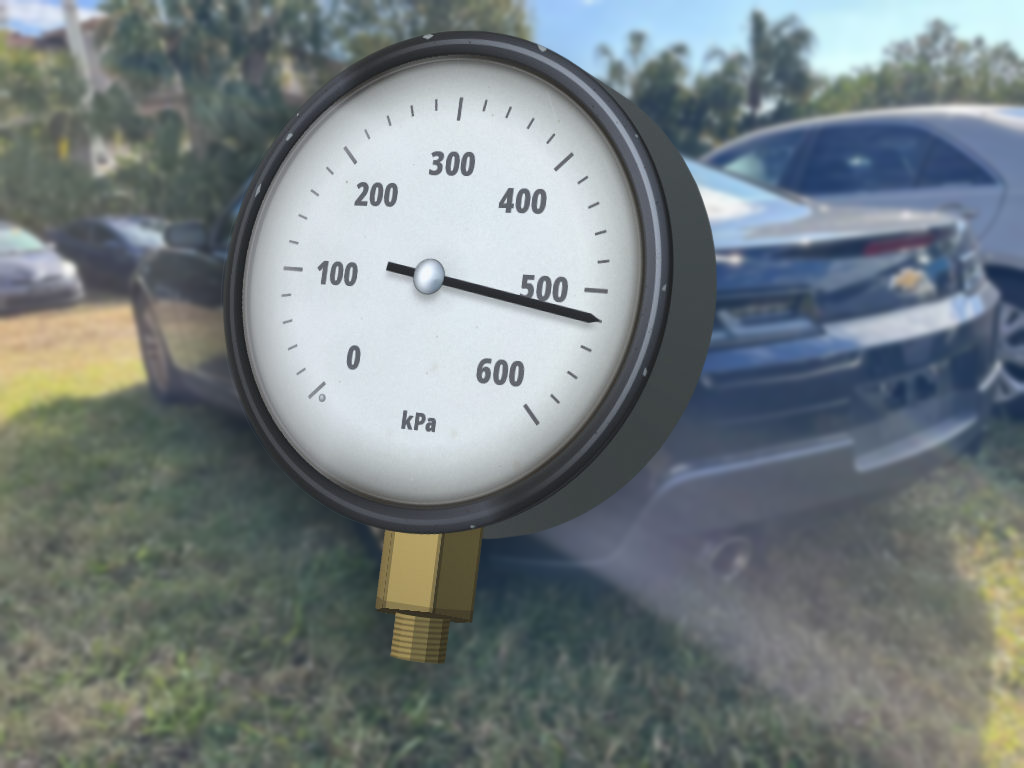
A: 520 kPa
